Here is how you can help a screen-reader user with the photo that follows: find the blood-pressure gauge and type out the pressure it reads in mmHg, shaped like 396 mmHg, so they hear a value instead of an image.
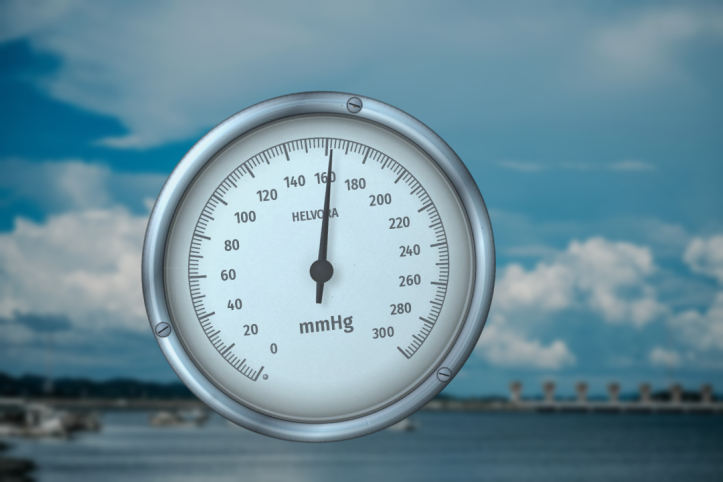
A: 162 mmHg
